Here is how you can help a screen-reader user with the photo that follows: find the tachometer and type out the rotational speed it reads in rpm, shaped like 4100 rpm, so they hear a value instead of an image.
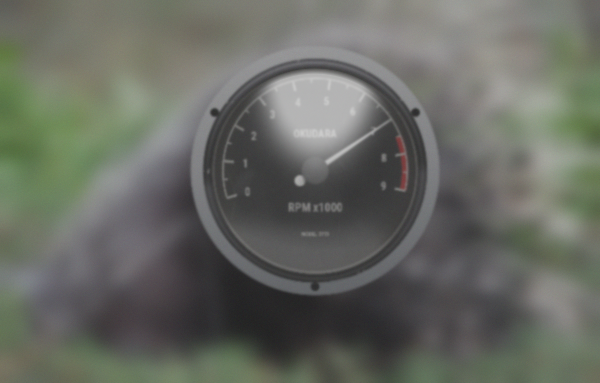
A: 7000 rpm
